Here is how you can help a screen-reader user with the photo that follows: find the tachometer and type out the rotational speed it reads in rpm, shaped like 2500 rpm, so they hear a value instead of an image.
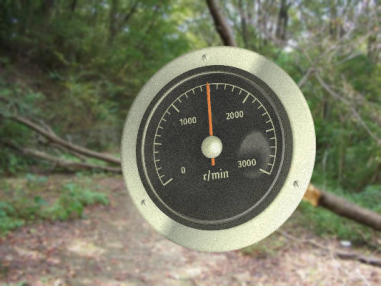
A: 1500 rpm
